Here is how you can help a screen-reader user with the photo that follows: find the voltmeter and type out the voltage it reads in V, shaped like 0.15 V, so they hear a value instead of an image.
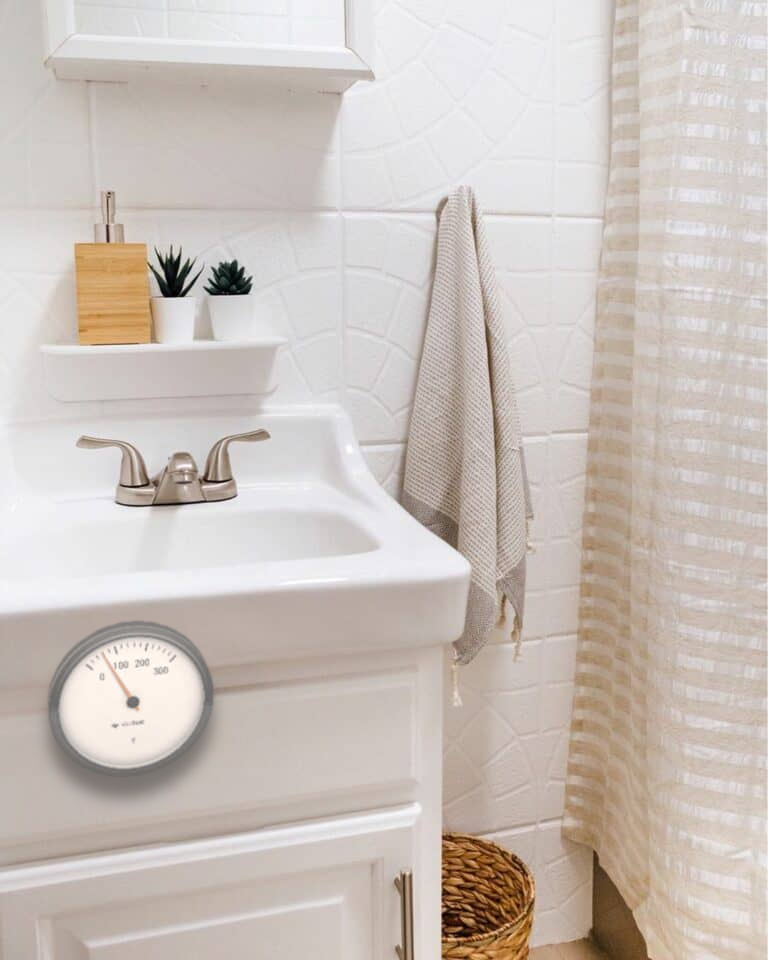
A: 60 V
